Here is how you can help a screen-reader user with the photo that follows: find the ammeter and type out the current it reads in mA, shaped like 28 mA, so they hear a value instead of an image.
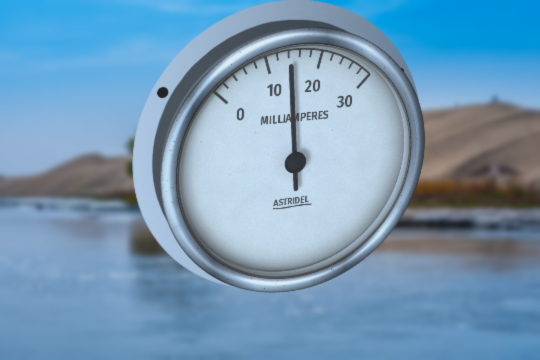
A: 14 mA
